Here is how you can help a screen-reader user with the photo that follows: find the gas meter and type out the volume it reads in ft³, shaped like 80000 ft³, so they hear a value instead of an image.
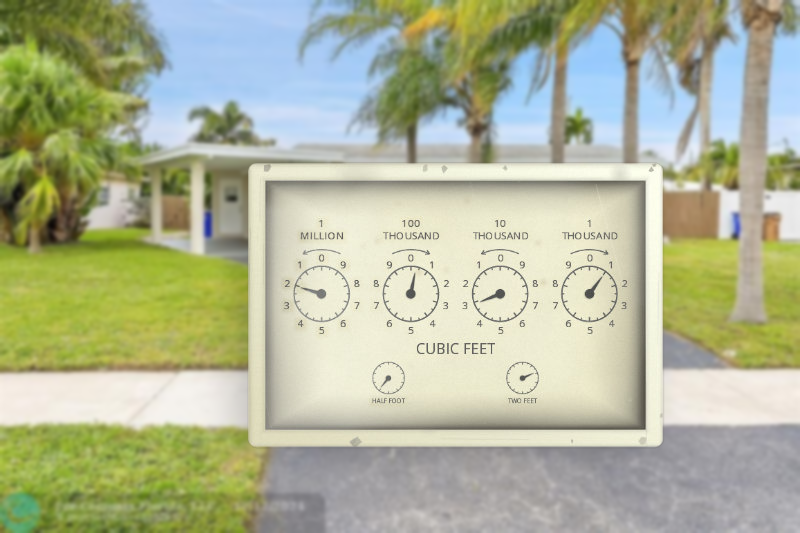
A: 203100 ft³
